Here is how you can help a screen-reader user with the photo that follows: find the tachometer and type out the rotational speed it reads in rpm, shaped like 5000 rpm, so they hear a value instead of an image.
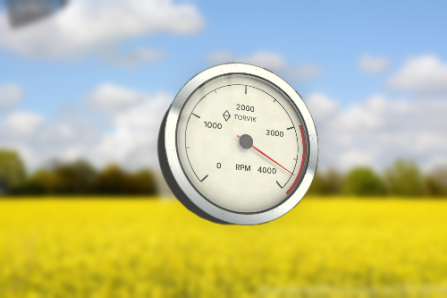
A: 3750 rpm
